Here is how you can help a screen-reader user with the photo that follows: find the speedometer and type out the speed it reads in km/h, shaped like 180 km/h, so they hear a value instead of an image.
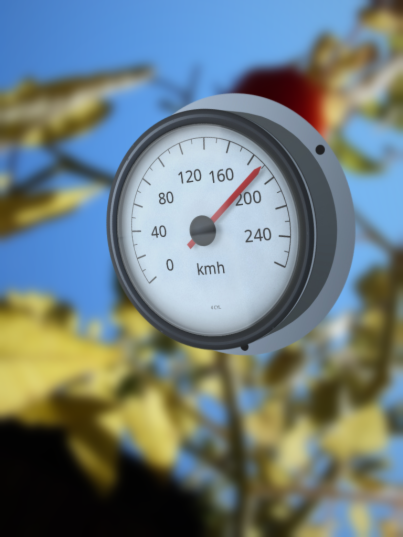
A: 190 km/h
